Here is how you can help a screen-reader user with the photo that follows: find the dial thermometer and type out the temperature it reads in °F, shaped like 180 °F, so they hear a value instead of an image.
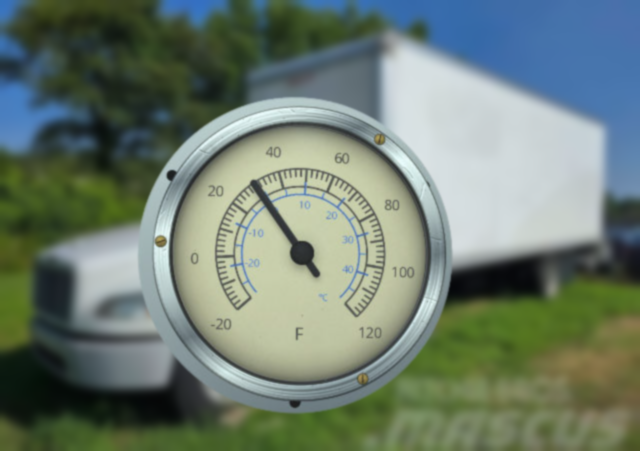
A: 30 °F
